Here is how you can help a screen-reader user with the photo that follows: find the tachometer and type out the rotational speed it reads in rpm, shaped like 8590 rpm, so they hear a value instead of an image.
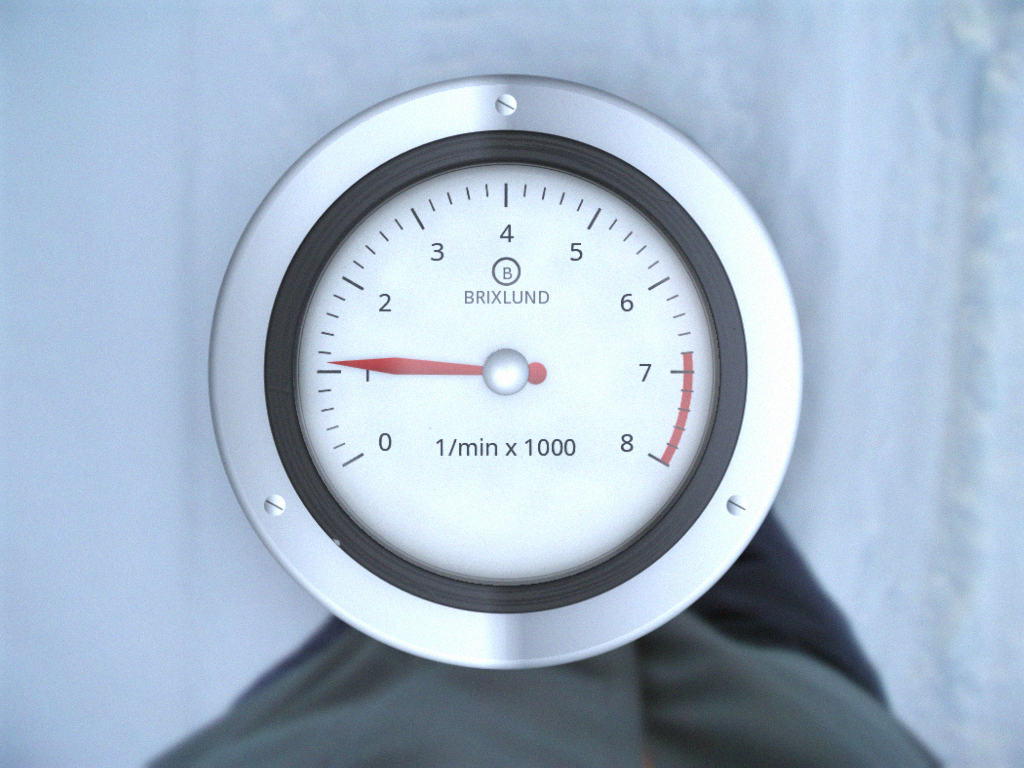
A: 1100 rpm
